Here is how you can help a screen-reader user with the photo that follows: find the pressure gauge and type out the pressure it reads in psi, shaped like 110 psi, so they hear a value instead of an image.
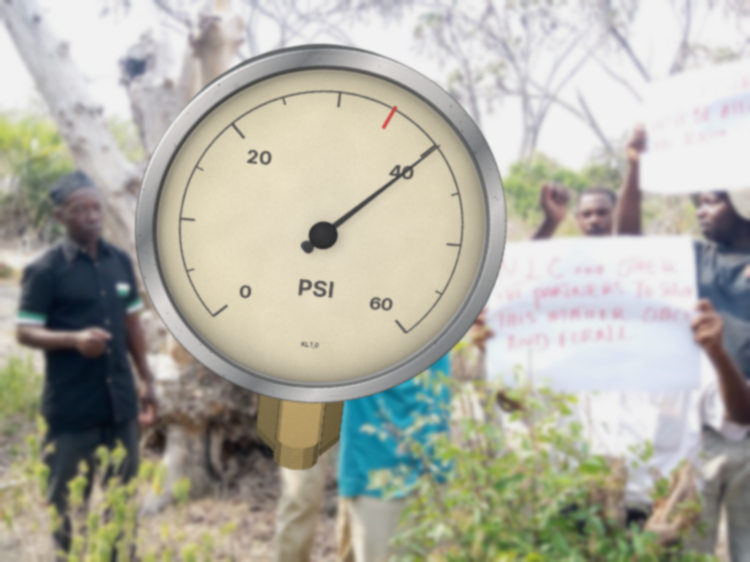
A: 40 psi
